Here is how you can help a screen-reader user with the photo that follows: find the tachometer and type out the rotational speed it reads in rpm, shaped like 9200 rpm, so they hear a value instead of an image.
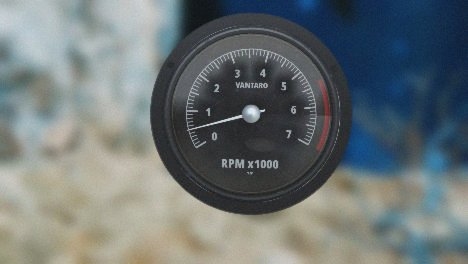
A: 500 rpm
